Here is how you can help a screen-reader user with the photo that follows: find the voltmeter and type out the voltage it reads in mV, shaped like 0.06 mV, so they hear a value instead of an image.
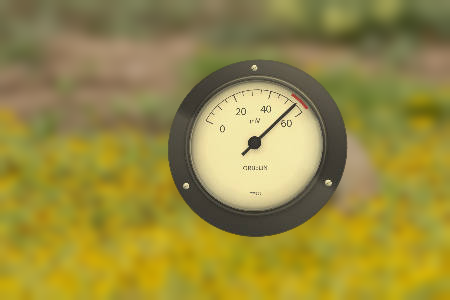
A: 55 mV
